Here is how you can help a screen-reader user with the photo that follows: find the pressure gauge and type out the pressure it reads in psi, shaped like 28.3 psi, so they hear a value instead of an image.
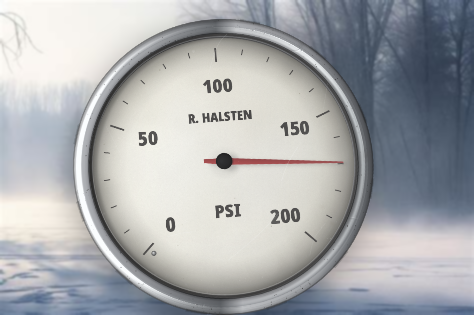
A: 170 psi
